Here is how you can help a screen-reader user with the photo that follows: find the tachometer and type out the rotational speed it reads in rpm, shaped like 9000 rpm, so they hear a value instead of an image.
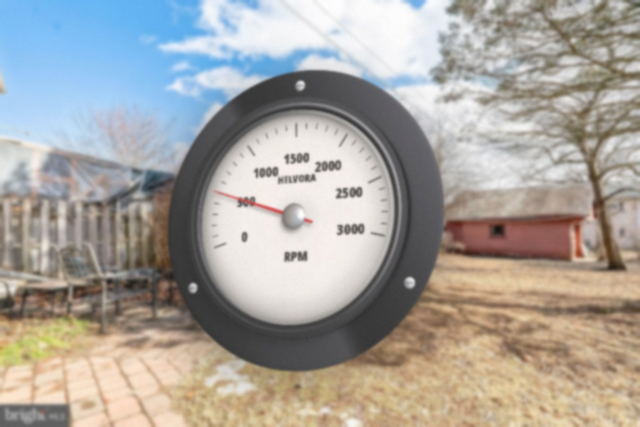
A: 500 rpm
